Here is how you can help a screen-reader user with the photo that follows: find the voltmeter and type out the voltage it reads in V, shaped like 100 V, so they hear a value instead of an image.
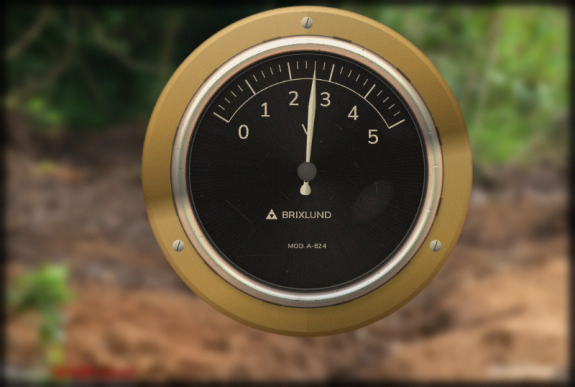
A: 2.6 V
